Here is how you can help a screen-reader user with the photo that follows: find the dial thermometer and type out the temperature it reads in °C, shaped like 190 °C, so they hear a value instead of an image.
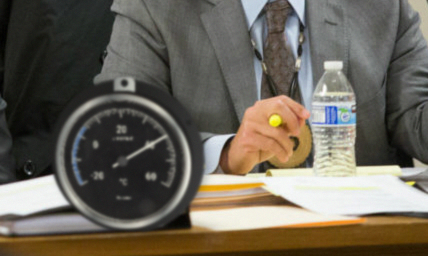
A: 40 °C
